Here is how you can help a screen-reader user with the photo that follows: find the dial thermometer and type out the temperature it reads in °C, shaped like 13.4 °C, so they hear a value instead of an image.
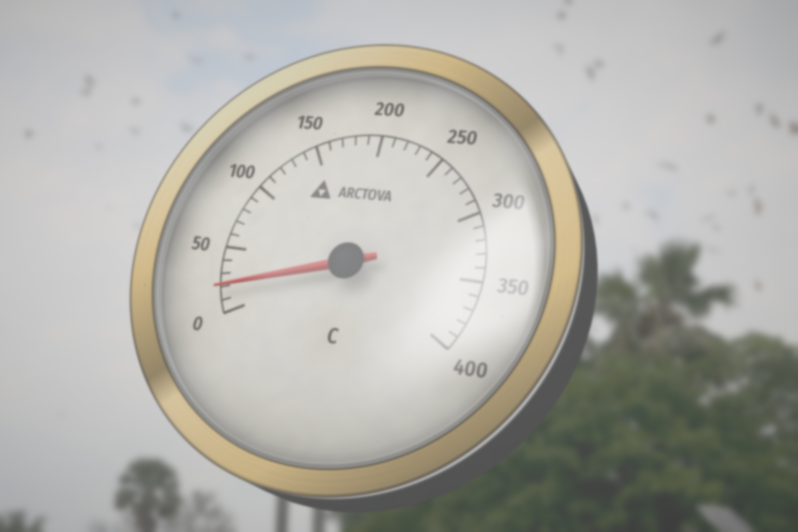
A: 20 °C
